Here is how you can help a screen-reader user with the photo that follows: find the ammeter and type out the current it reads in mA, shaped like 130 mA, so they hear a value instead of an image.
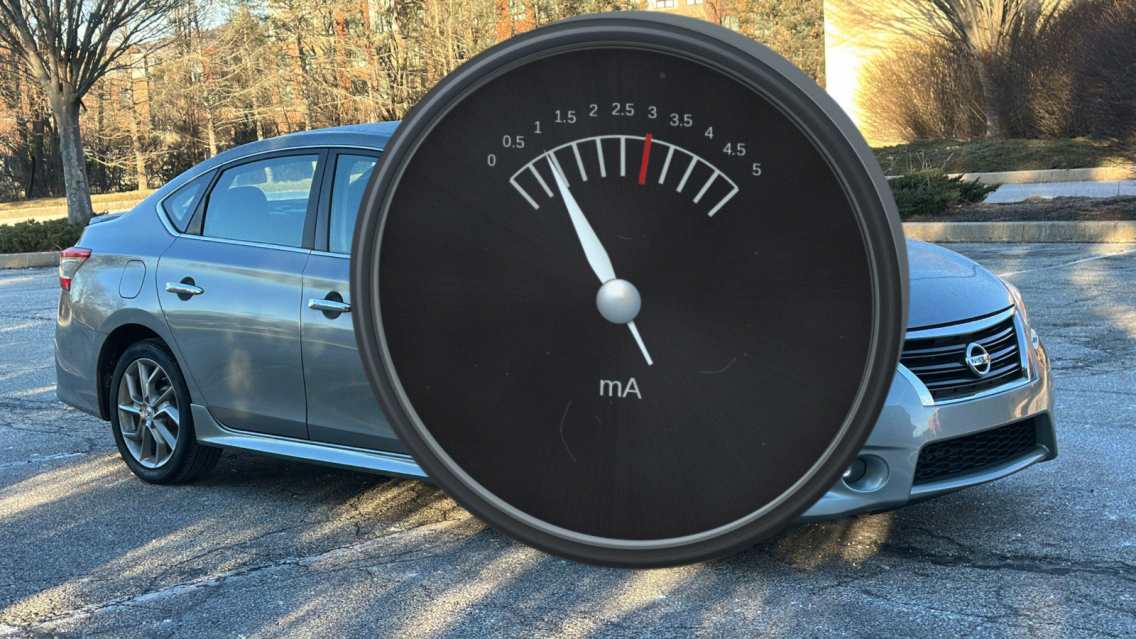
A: 1 mA
